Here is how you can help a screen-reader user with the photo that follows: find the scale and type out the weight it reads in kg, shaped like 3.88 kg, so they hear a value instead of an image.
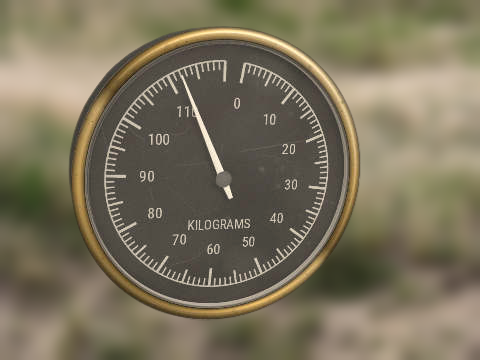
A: 112 kg
